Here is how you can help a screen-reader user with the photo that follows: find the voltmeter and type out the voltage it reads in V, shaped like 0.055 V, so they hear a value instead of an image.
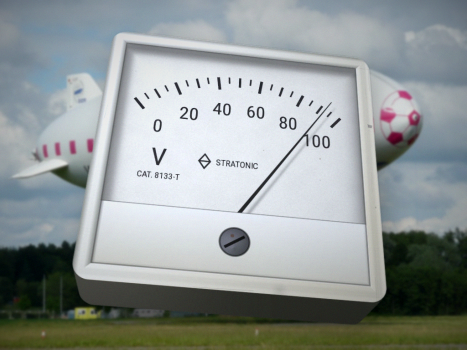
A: 92.5 V
